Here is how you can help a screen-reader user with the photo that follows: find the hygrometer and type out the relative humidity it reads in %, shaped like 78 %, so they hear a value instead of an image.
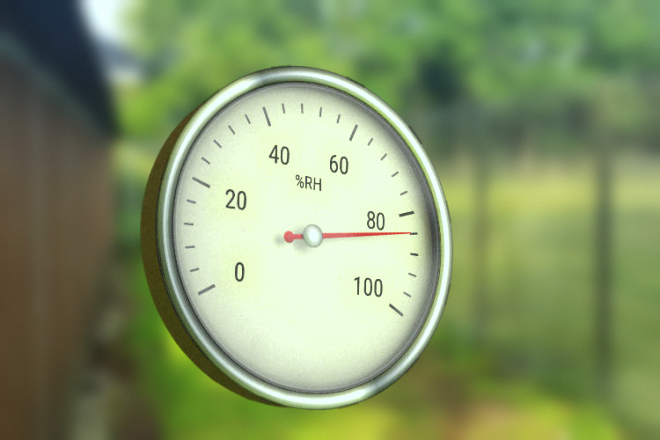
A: 84 %
